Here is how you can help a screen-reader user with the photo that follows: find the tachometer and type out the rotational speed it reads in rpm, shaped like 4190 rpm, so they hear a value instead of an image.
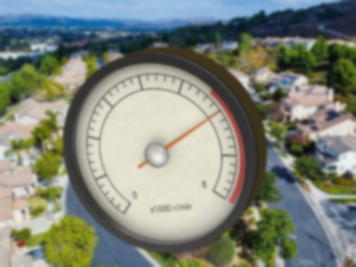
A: 6000 rpm
